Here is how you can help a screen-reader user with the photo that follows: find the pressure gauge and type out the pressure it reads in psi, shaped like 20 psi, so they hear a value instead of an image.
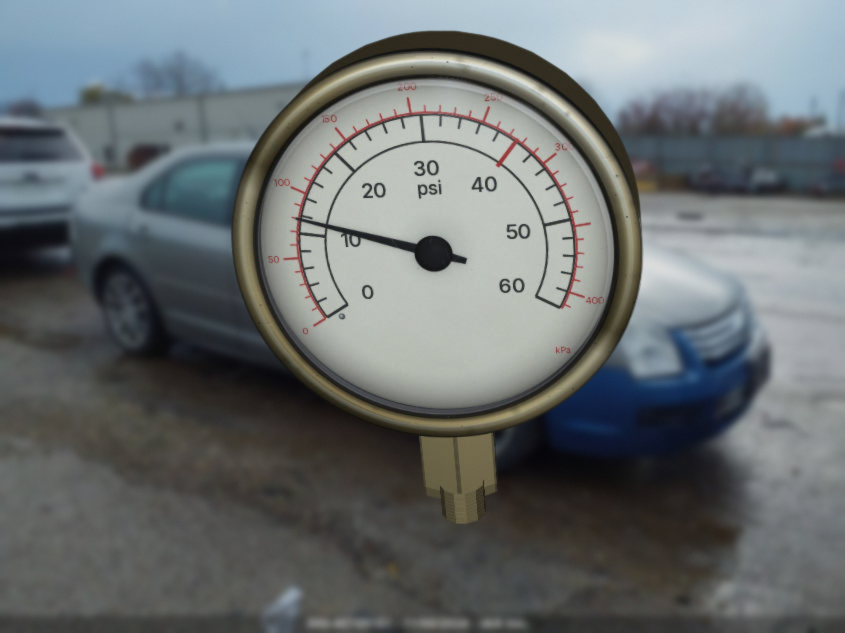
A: 12 psi
